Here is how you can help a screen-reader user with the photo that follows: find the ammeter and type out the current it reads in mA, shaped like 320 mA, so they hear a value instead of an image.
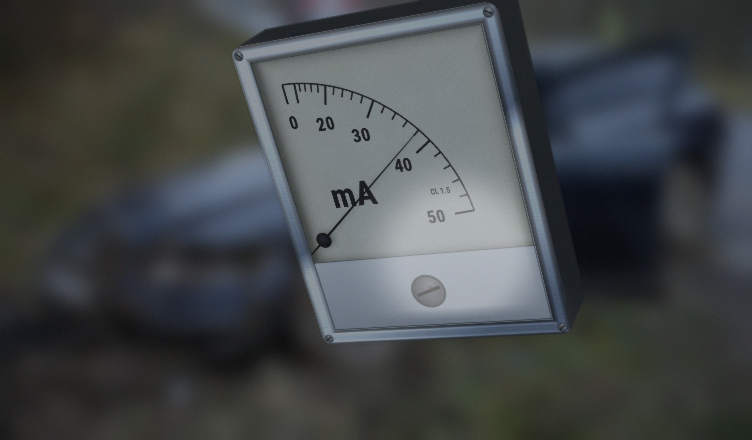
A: 38 mA
